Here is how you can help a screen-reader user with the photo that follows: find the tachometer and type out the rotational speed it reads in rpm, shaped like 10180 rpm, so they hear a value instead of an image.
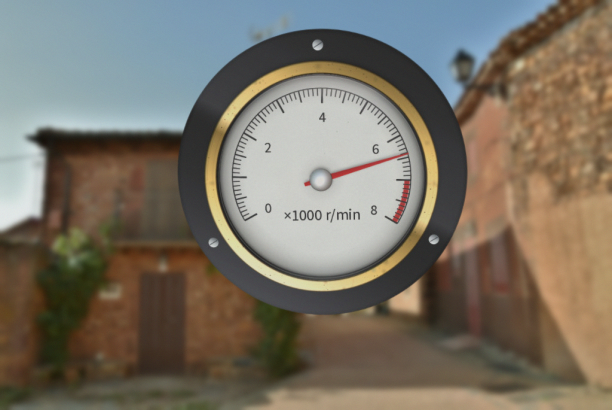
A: 6400 rpm
